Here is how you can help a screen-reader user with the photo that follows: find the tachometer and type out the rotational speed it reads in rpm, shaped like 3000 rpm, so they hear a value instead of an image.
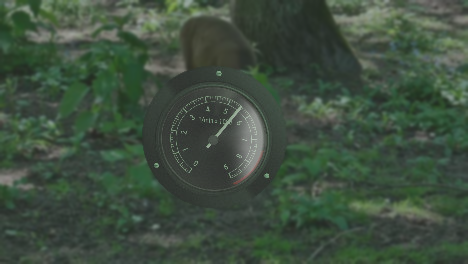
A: 5500 rpm
